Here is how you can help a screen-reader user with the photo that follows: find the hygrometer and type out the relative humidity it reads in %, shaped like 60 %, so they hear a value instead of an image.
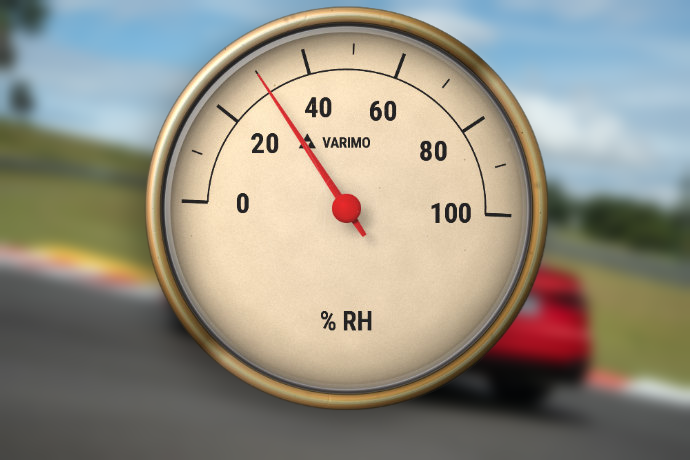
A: 30 %
